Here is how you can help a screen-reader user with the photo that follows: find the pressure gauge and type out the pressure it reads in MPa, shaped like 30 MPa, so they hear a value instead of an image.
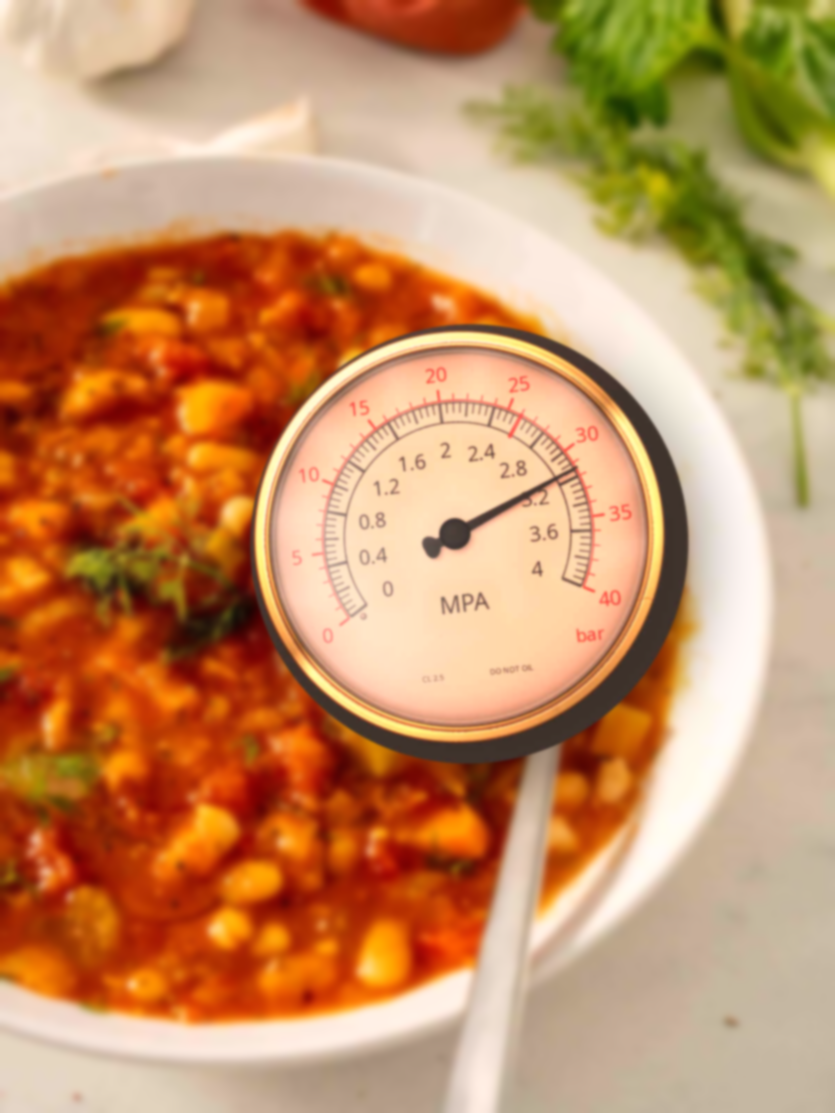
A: 3.15 MPa
